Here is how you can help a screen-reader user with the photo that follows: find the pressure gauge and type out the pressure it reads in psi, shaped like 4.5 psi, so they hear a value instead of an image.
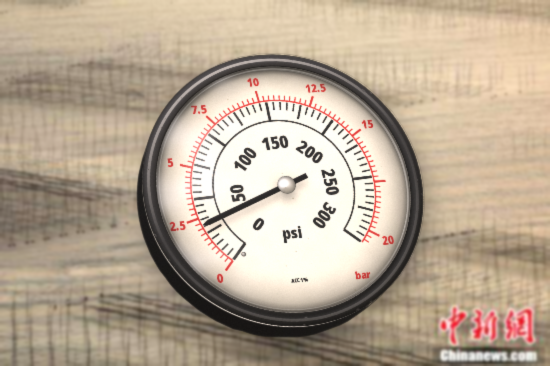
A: 30 psi
